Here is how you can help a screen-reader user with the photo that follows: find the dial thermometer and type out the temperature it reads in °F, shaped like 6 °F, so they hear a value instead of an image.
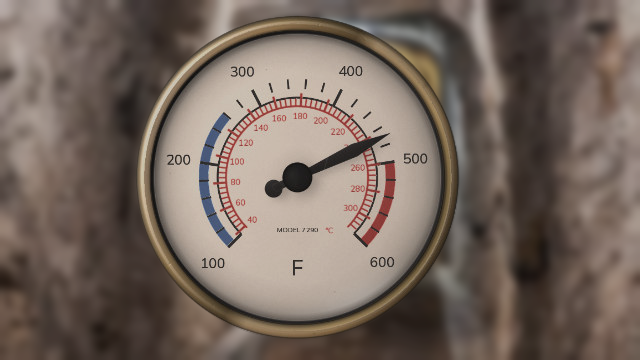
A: 470 °F
